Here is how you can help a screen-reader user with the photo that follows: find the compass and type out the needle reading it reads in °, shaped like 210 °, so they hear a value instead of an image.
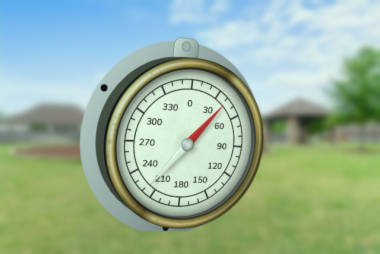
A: 40 °
